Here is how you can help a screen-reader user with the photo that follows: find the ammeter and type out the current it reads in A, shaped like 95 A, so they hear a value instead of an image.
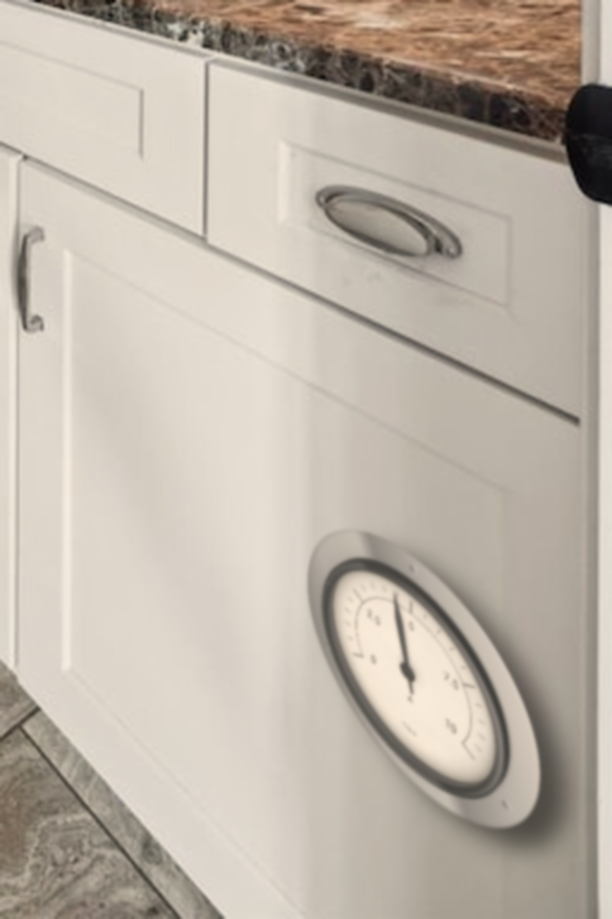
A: 4.5 A
